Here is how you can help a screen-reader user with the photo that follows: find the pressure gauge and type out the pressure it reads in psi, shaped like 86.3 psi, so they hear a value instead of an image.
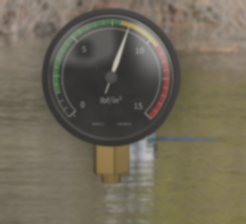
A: 8.5 psi
